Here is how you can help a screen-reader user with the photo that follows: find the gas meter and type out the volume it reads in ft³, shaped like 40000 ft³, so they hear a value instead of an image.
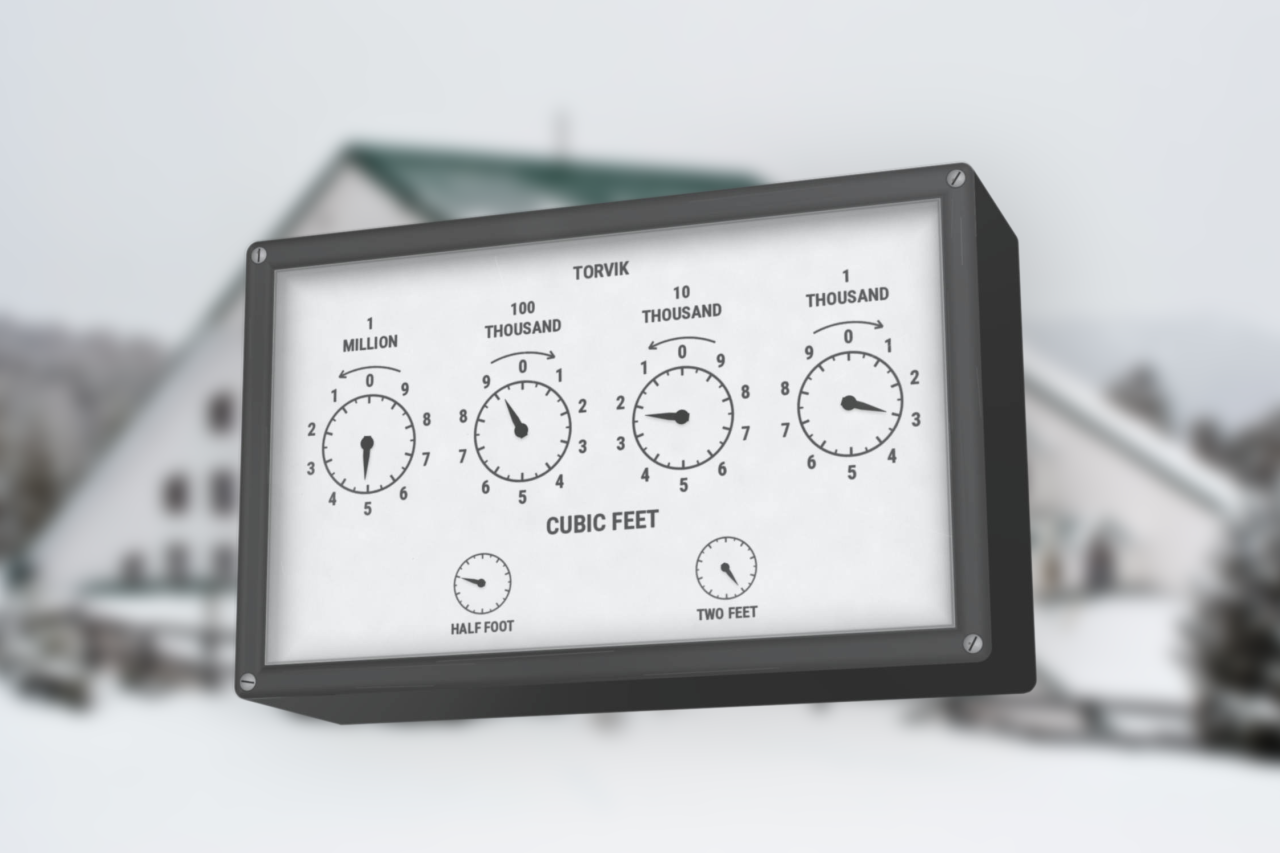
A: 492300 ft³
